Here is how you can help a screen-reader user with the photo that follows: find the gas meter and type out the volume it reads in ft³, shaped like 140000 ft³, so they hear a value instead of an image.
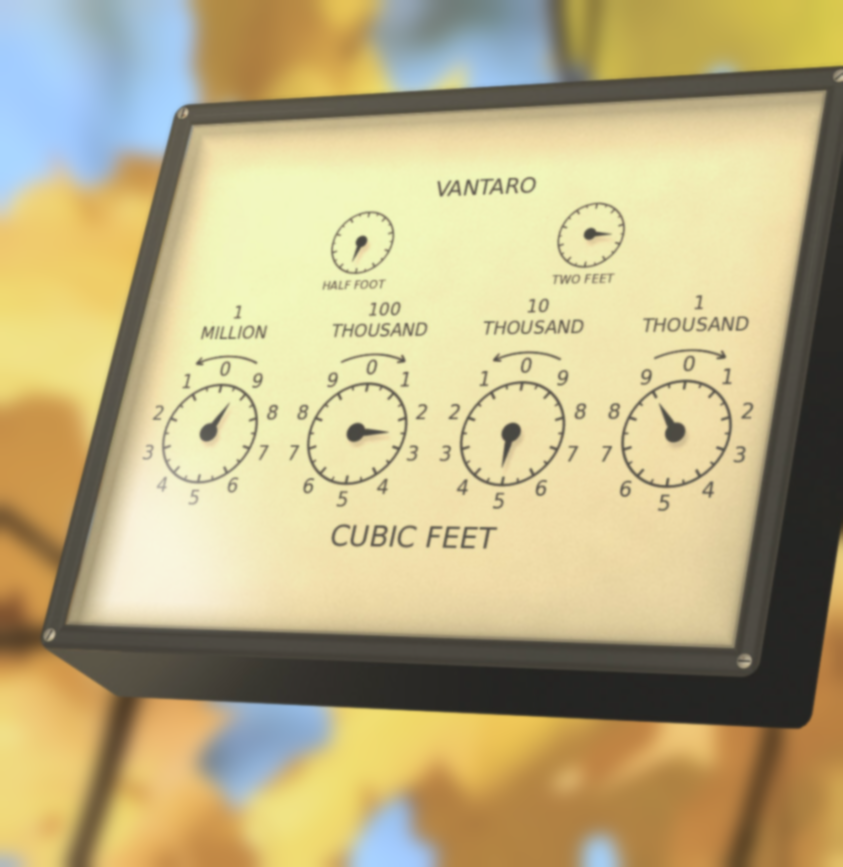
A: 924900 ft³
